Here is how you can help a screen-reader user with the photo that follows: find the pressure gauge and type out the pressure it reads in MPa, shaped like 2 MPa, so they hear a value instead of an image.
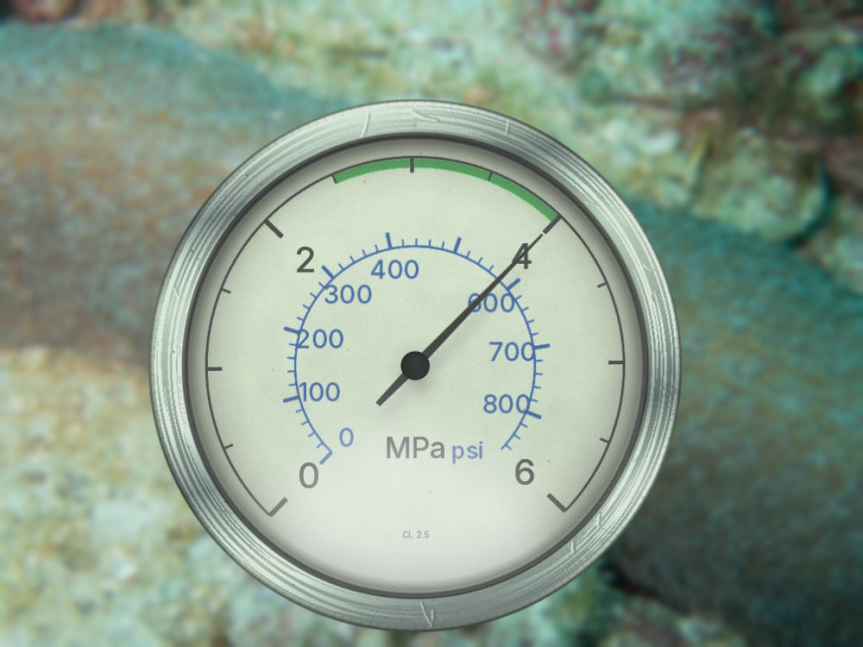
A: 4 MPa
